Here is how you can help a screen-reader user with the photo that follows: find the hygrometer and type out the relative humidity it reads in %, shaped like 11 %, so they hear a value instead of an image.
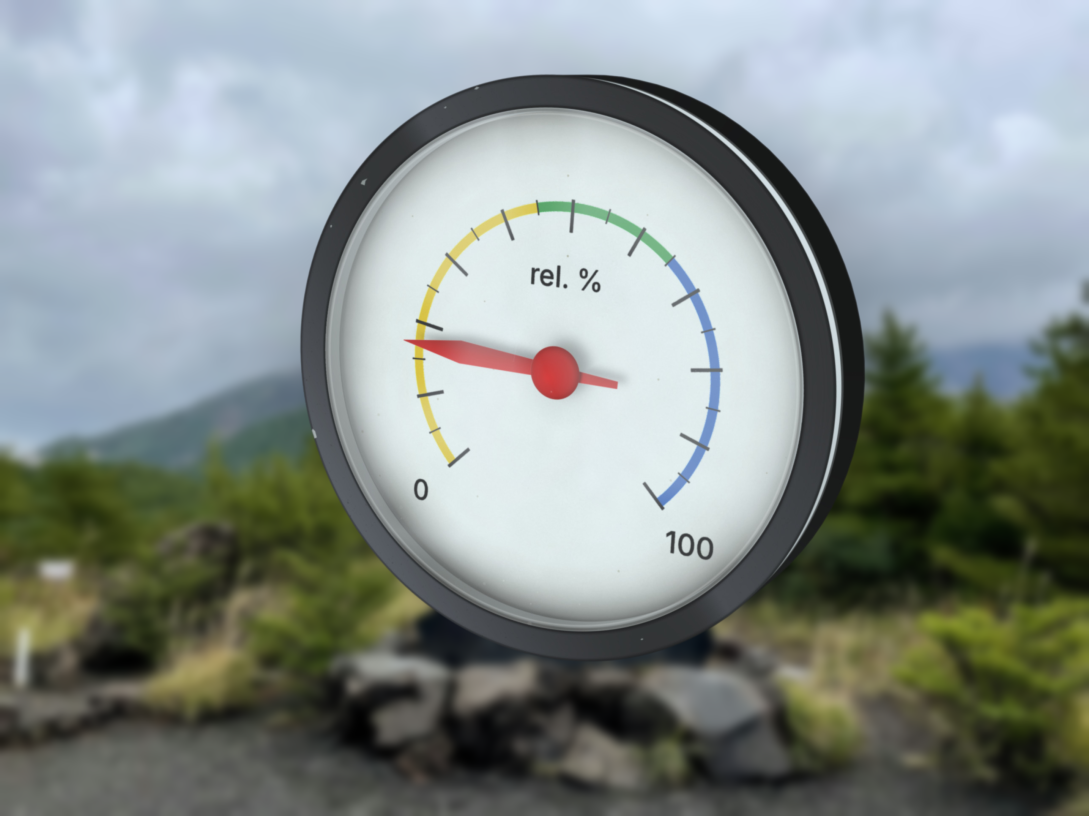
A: 17.5 %
